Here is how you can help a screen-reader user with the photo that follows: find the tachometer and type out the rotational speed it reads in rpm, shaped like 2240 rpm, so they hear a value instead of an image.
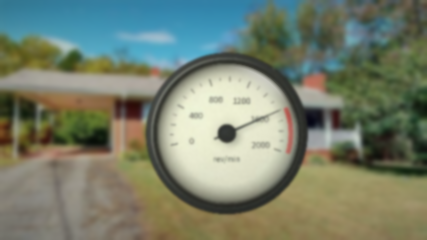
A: 1600 rpm
